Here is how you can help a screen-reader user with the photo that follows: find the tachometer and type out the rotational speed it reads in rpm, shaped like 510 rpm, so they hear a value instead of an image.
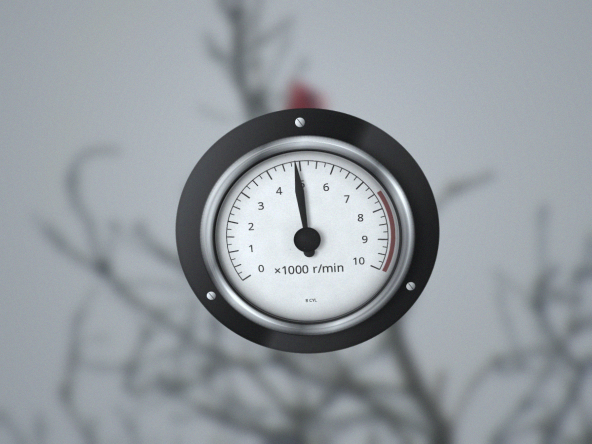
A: 4875 rpm
